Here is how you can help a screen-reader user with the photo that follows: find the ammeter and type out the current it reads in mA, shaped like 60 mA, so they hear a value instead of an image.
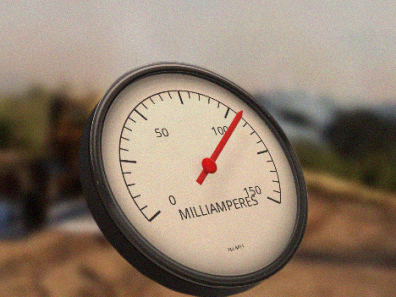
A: 105 mA
